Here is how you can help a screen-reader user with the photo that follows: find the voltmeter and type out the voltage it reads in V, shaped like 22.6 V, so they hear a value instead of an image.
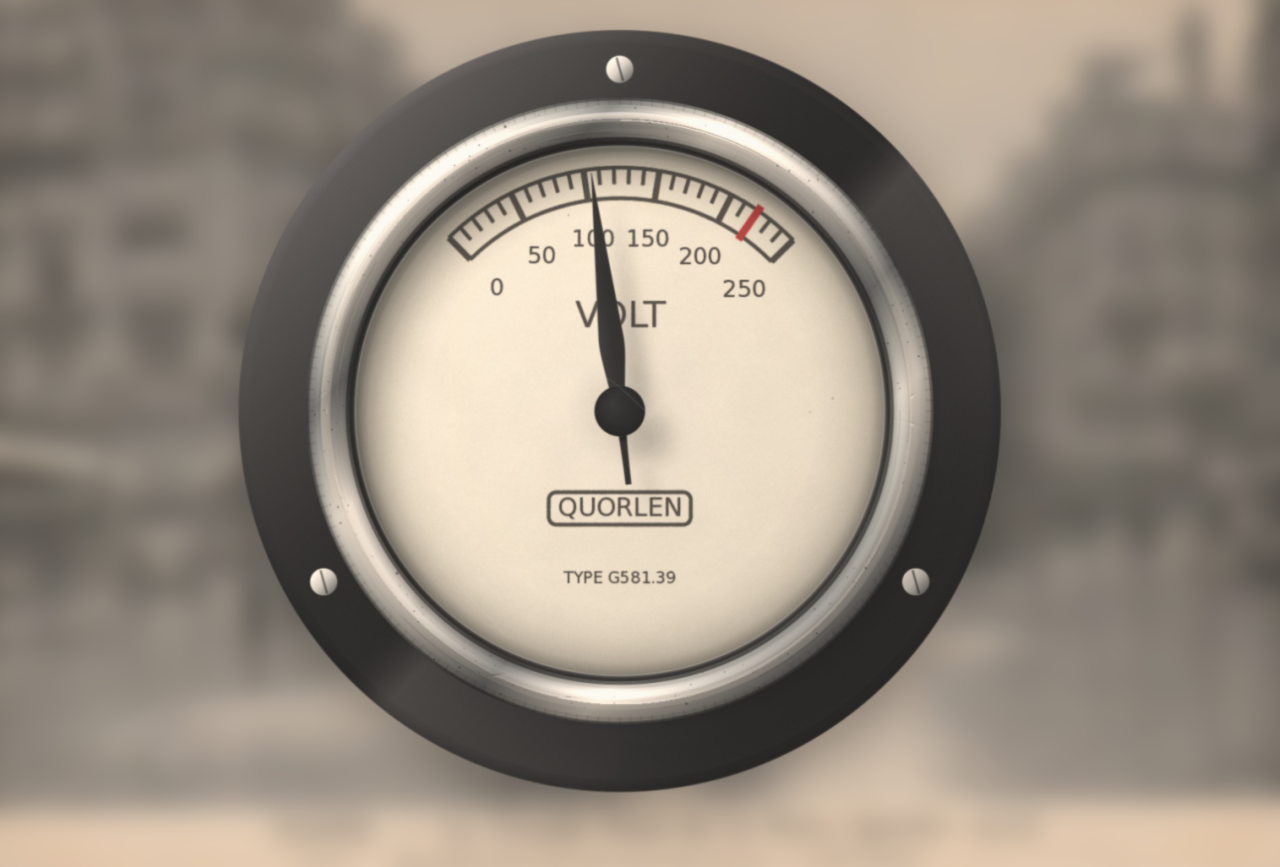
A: 105 V
